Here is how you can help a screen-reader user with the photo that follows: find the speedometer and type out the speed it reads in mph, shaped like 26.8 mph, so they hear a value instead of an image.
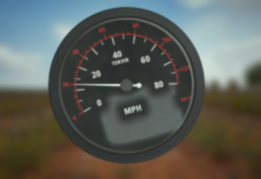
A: 12.5 mph
